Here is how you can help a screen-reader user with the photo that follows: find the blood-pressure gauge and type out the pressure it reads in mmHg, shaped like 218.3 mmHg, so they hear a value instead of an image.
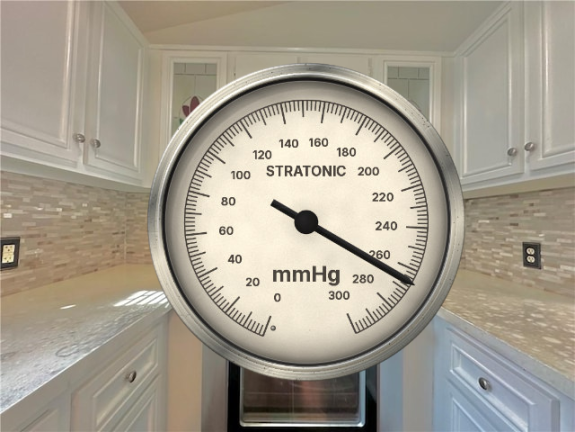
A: 266 mmHg
